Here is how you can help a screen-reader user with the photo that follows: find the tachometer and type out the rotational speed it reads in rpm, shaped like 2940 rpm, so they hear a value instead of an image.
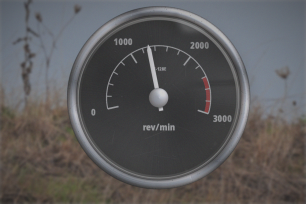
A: 1300 rpm
